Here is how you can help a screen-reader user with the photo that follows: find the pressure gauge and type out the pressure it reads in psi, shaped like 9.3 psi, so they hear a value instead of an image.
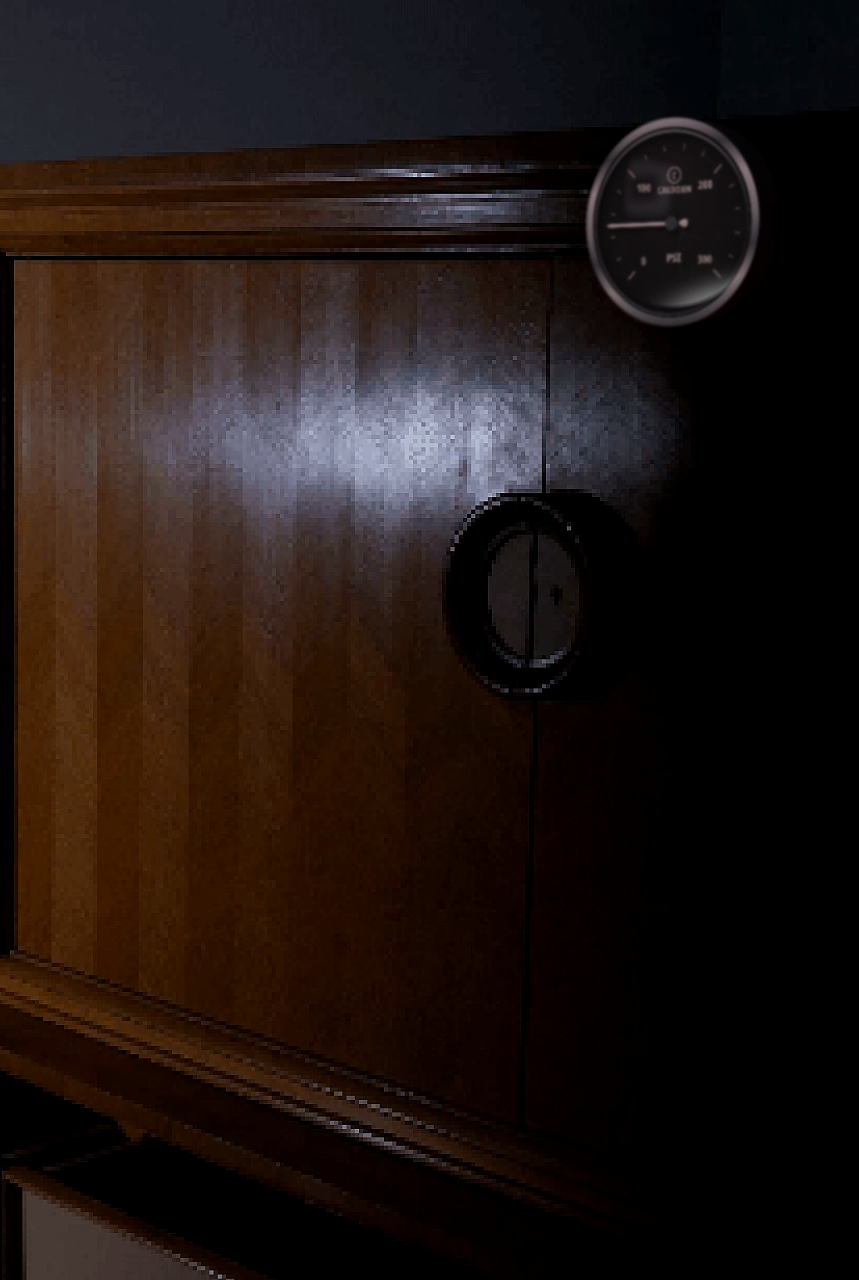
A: 50 psi
